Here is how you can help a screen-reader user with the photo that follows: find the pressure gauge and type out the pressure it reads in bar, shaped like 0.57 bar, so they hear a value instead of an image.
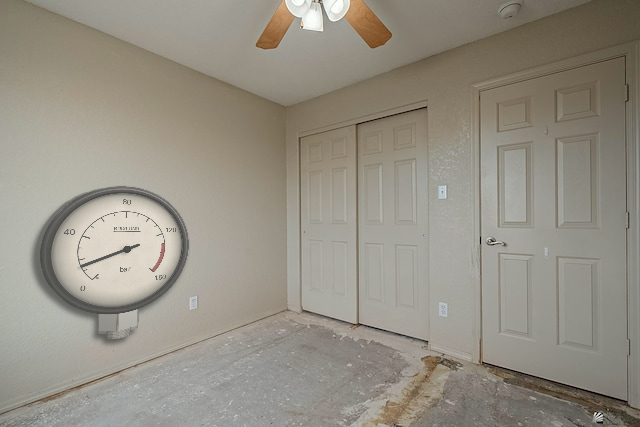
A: 15 bar
